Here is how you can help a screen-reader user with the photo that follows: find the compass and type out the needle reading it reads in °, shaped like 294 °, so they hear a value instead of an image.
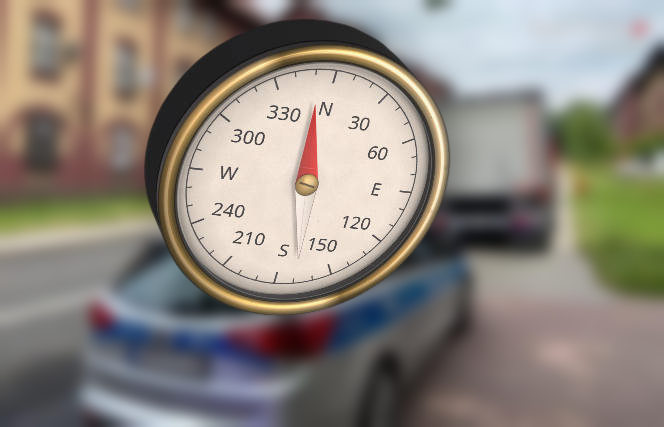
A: 350 °
